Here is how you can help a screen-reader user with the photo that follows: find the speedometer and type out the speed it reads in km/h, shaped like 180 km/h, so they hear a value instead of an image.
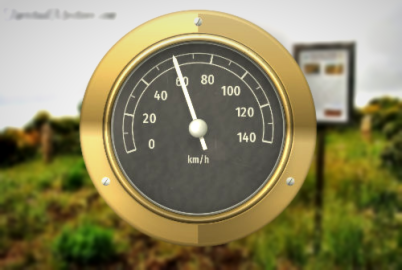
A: 60 km/h
